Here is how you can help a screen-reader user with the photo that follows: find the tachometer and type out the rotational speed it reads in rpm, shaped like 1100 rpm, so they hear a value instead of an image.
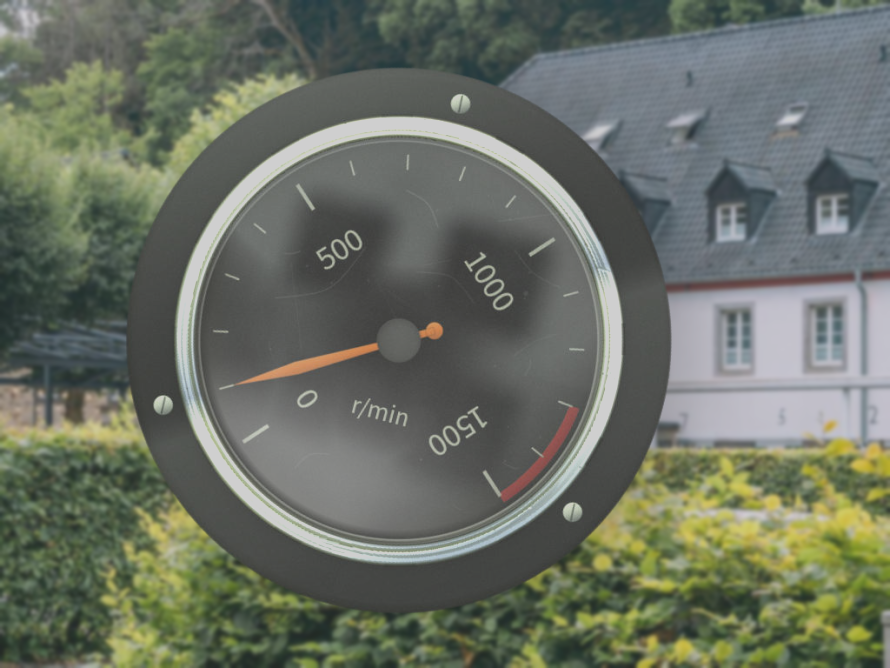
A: 100 rpm
